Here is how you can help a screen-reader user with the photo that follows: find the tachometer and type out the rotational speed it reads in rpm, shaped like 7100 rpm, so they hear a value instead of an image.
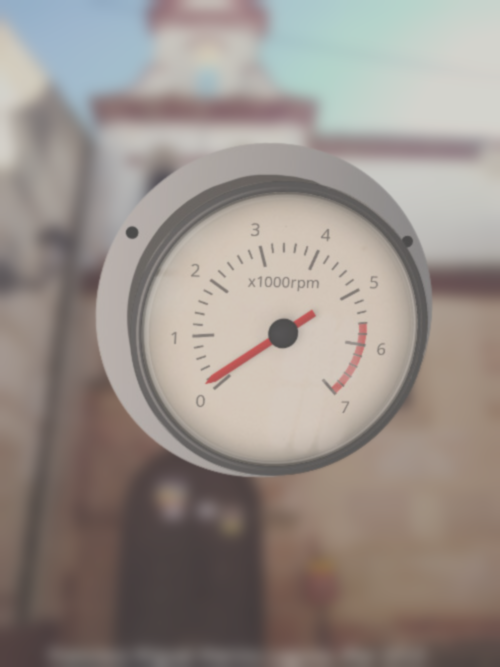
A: 200 rpm
